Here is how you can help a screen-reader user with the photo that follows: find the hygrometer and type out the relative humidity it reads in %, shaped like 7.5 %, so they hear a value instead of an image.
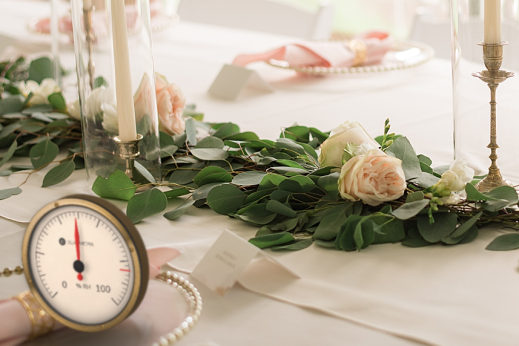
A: 50 %
